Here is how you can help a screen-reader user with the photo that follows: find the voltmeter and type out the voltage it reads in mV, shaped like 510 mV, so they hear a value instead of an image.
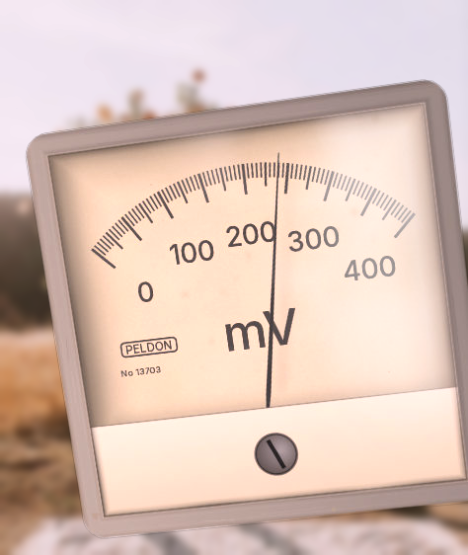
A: 240 mV
